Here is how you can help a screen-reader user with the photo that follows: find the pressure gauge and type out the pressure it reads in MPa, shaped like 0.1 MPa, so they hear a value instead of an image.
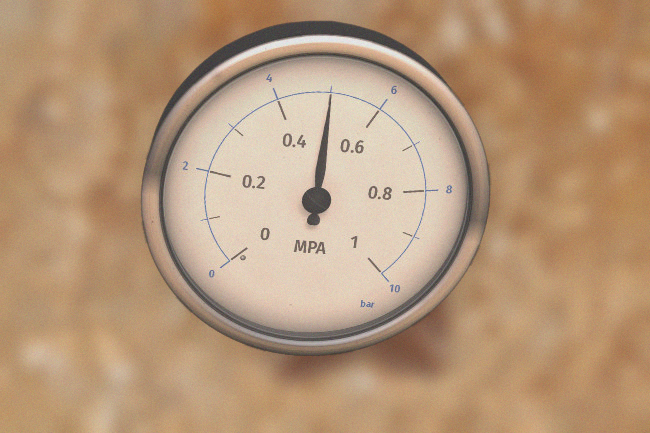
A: 0.5 MPa
